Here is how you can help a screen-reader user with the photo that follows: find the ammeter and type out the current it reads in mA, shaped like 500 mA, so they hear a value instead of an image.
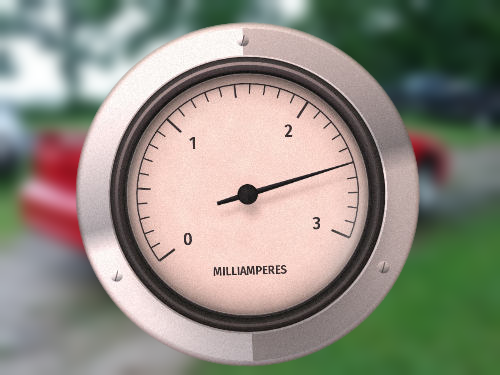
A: 2.5 mA
